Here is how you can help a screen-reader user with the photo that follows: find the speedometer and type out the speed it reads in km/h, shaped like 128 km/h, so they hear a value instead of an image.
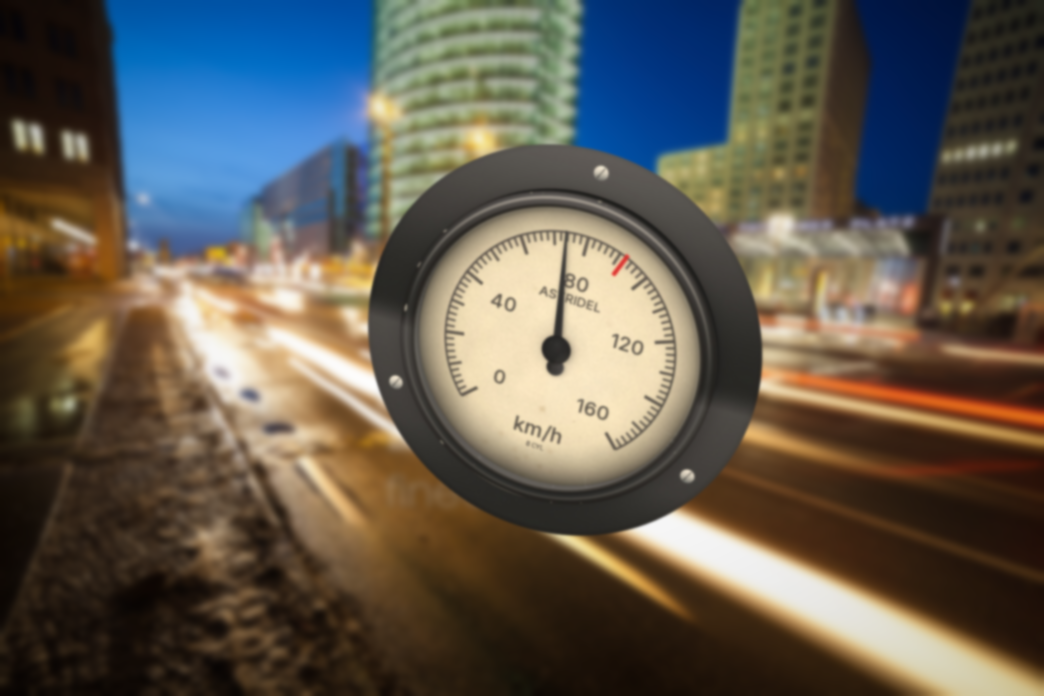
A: 74 km/h
